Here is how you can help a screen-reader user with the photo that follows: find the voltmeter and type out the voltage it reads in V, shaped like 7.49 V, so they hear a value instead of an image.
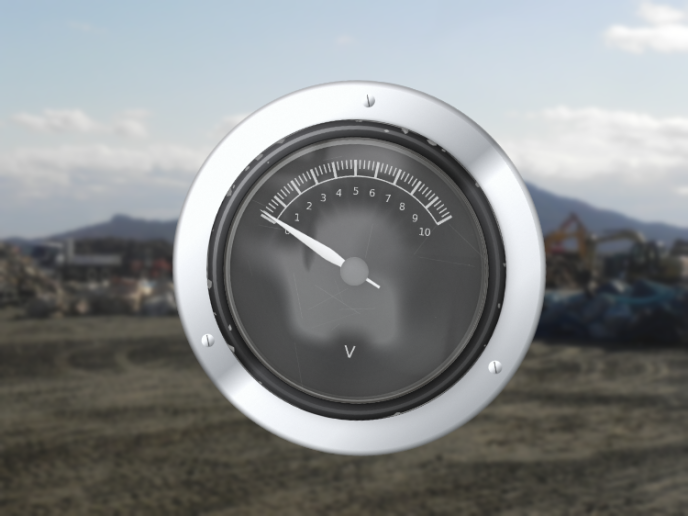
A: 0.2 V
